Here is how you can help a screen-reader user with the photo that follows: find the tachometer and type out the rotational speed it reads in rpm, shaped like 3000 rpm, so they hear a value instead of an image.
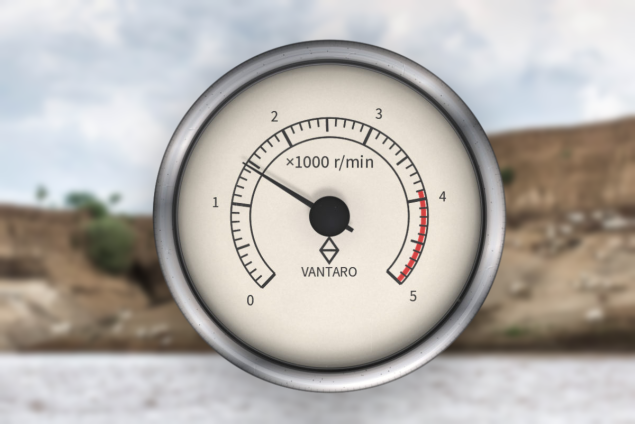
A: 1450 rpm
